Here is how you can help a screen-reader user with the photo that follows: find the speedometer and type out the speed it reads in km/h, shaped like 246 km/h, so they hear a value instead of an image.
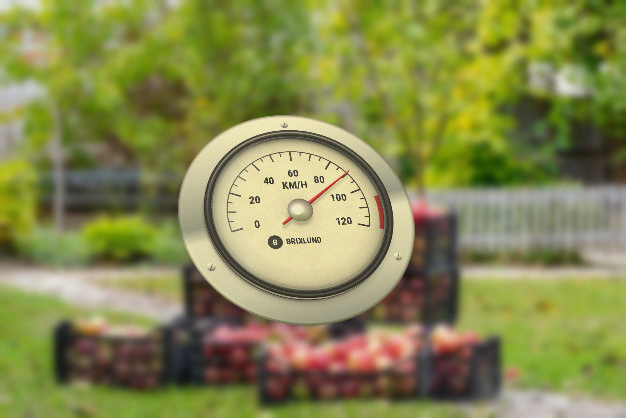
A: 90 km/h
